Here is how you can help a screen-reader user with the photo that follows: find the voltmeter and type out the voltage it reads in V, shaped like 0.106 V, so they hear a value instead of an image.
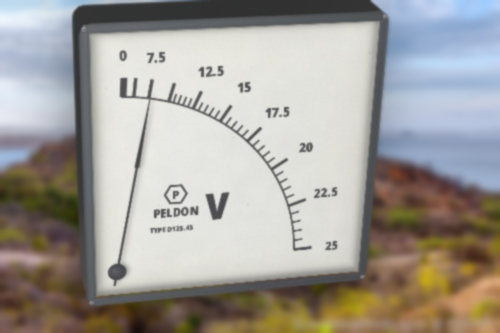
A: 7.5 V
